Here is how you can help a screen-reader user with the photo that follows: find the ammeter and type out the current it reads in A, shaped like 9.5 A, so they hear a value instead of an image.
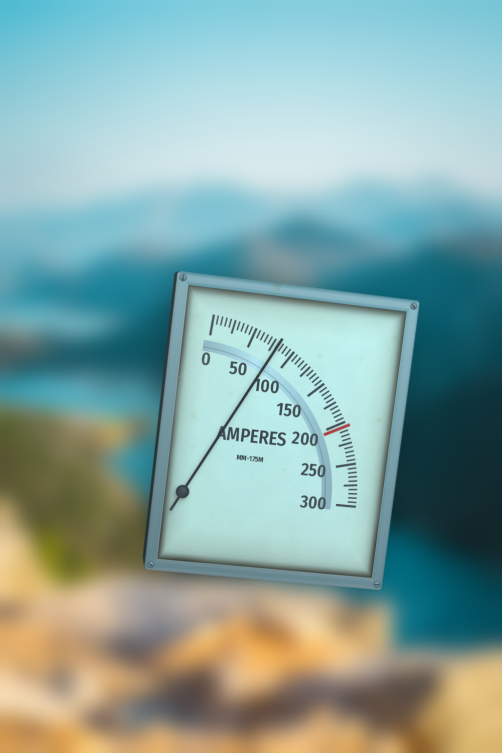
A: 80 A
